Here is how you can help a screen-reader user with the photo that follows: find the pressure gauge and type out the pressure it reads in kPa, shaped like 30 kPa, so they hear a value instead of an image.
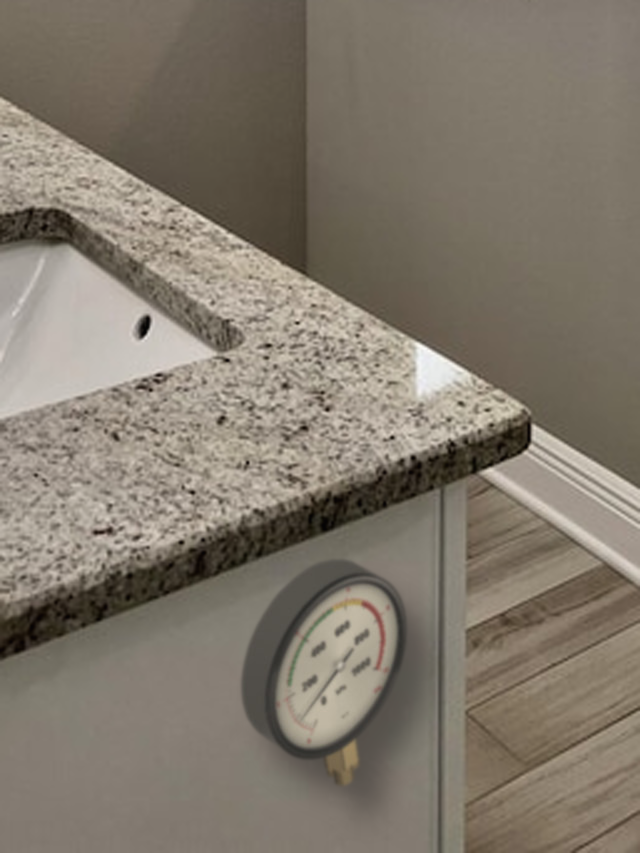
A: 100 kPa
